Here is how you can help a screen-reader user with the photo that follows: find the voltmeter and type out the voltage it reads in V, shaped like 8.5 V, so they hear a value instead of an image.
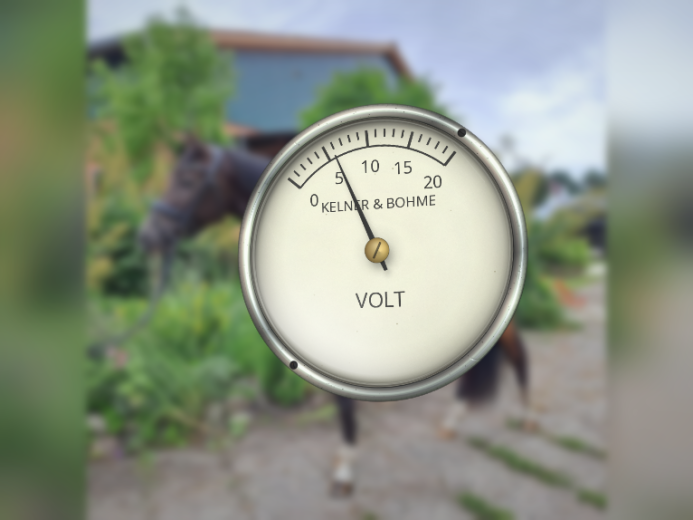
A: 6 V
